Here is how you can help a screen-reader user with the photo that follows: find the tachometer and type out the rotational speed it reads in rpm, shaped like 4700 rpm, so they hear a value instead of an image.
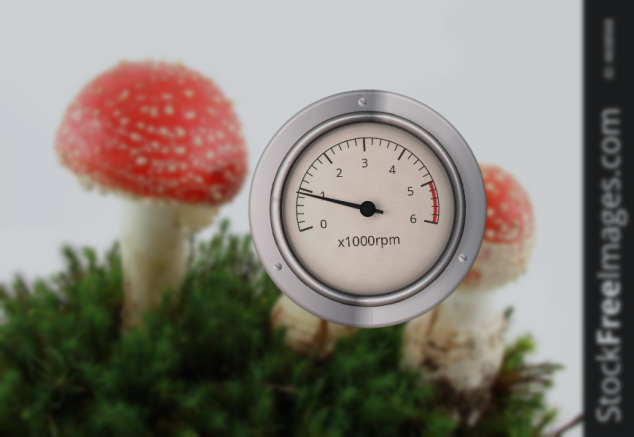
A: 900 rpm
